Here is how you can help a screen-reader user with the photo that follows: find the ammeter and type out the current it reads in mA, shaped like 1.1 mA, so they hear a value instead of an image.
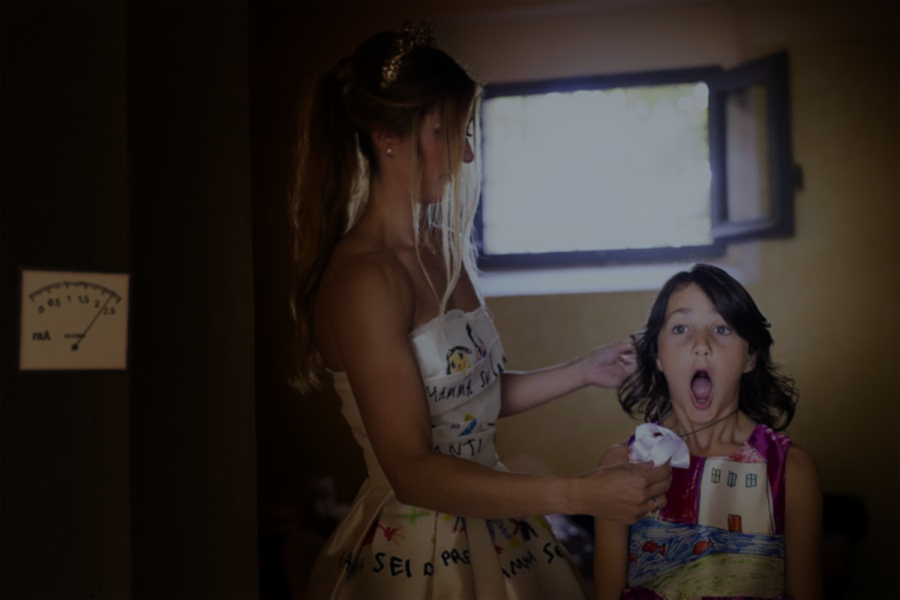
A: 2.25 mA
